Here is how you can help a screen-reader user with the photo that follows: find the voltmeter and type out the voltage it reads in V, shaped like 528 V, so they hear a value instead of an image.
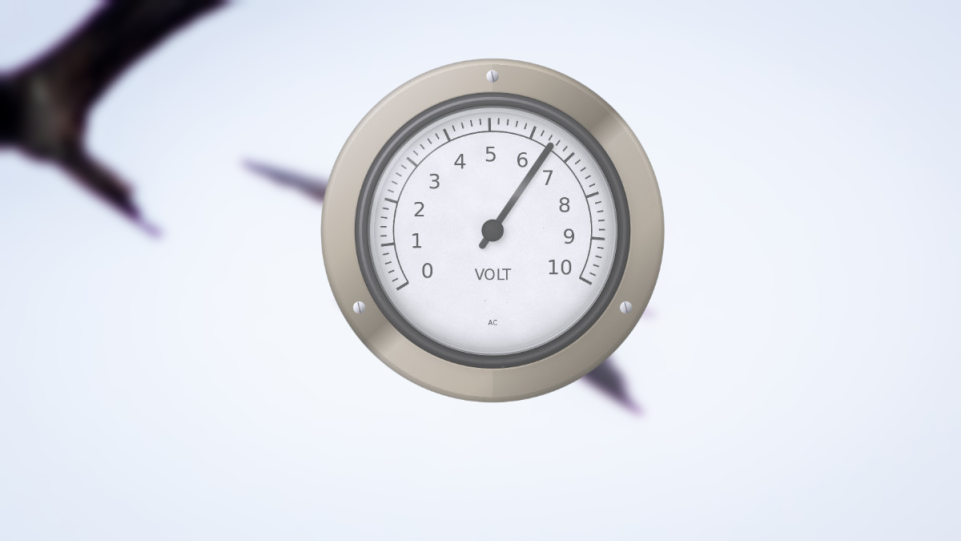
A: 6.5 V
